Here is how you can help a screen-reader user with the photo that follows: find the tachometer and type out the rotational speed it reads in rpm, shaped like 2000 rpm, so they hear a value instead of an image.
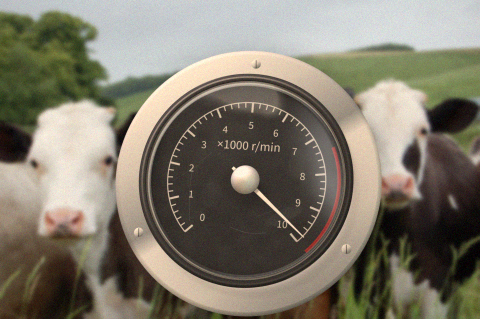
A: 9800 rpm
